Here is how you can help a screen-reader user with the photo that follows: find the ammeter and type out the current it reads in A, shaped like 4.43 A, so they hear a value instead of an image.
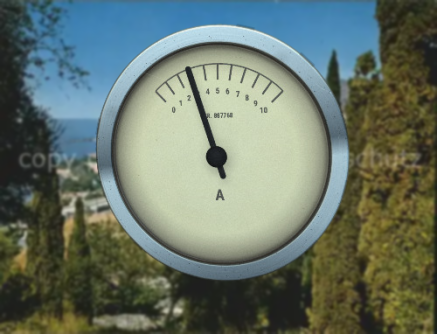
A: 3 A
